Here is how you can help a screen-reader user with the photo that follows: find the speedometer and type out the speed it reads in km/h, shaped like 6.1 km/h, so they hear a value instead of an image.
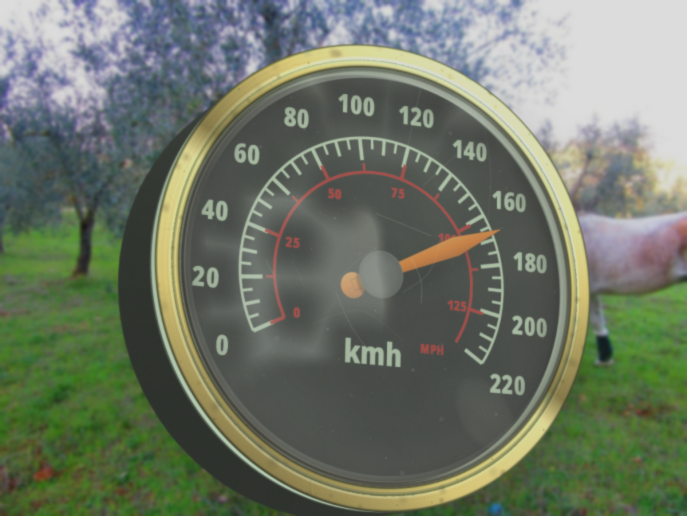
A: 167.5 km/h
